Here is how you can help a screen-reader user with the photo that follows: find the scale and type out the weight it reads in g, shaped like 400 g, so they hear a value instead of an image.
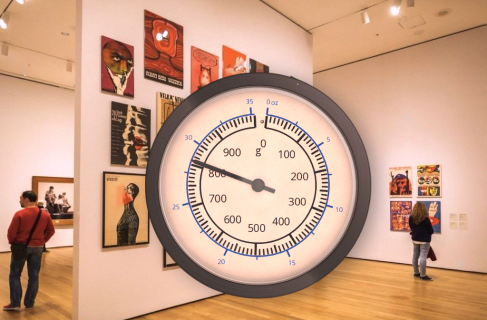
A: 810 g
